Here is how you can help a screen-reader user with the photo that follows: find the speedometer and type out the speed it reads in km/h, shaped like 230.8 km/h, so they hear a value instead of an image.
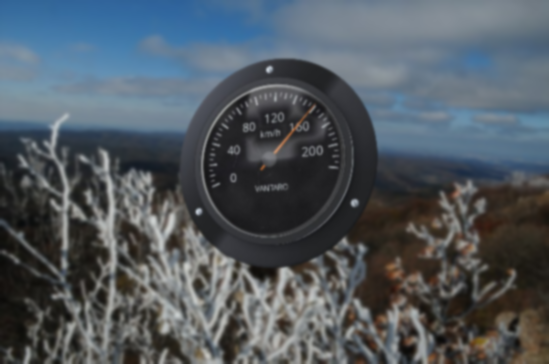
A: 160 km/h
